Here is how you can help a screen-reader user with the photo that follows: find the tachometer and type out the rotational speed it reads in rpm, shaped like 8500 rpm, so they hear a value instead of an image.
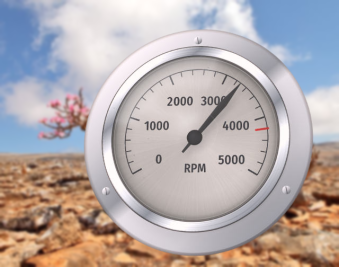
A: 3300 rpm
